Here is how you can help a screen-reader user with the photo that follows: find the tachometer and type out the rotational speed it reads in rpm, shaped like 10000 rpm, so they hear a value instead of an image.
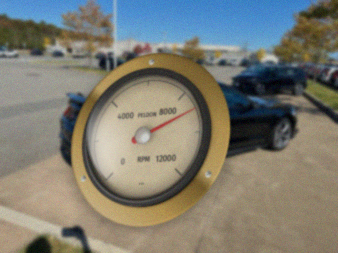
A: 9000 rpm
